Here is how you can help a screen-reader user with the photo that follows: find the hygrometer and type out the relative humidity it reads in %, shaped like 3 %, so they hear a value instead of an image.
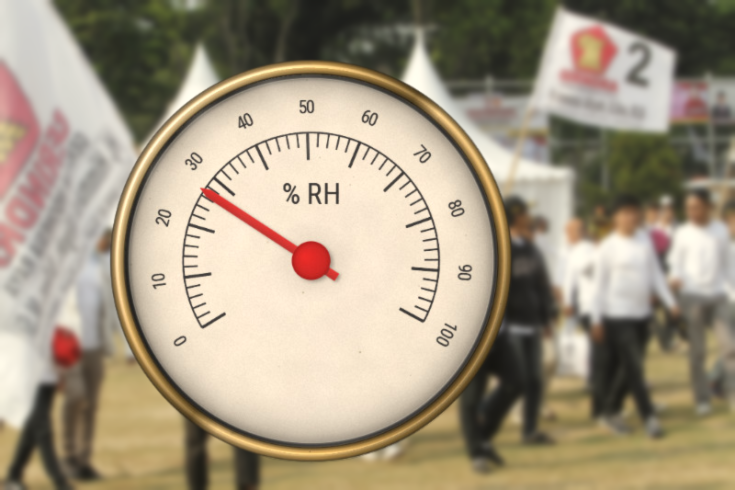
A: 27 %
